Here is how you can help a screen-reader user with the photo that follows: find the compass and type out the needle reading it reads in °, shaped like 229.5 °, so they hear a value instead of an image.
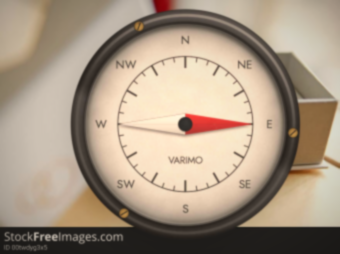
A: 90 °
